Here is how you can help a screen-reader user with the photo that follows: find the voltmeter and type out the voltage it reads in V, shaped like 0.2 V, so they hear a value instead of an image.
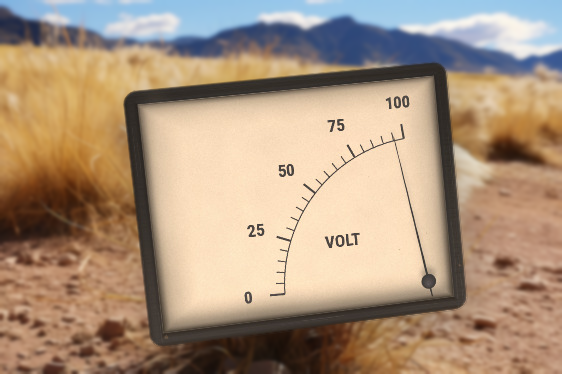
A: 95 V
